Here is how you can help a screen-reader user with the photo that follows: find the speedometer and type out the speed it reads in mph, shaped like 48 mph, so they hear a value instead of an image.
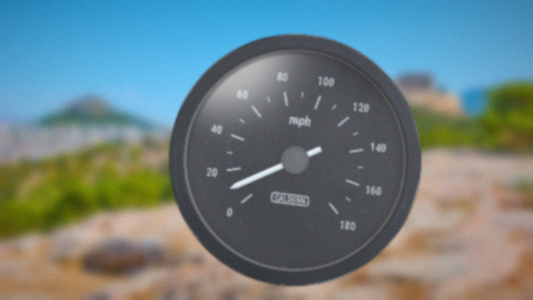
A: 10 mph
